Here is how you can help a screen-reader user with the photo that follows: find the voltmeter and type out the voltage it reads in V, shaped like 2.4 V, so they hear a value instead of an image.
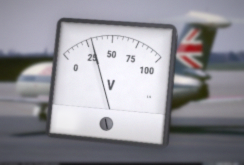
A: 30 V
